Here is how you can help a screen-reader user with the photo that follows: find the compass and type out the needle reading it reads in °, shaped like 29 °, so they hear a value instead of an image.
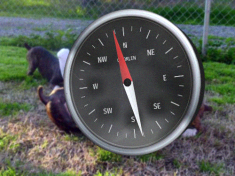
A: 350 °
